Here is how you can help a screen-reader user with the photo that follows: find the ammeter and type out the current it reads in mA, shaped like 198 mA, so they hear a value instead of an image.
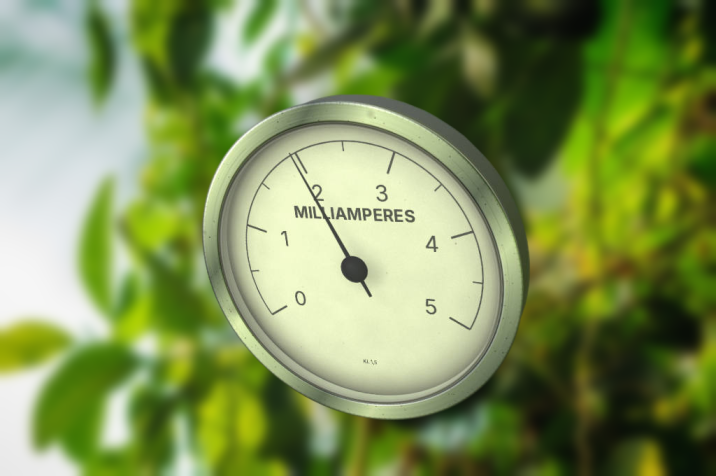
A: 2 mA
